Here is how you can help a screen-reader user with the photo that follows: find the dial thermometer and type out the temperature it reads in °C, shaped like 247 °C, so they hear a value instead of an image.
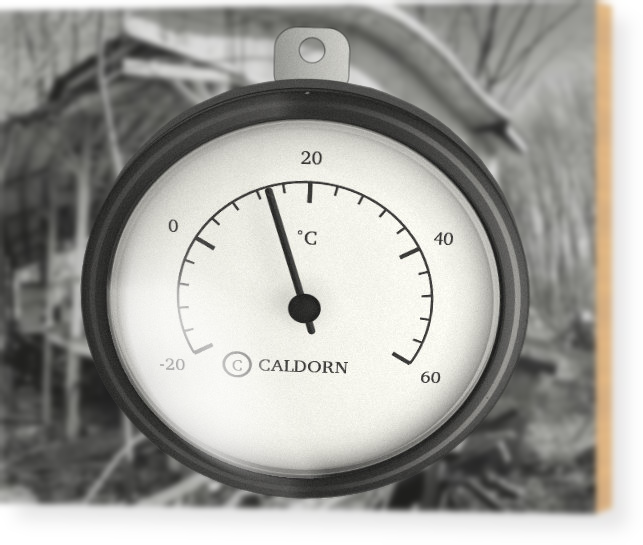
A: 14 °C
